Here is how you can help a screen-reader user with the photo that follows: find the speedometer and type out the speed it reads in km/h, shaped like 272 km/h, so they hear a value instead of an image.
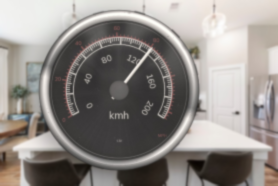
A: 130 km/h
